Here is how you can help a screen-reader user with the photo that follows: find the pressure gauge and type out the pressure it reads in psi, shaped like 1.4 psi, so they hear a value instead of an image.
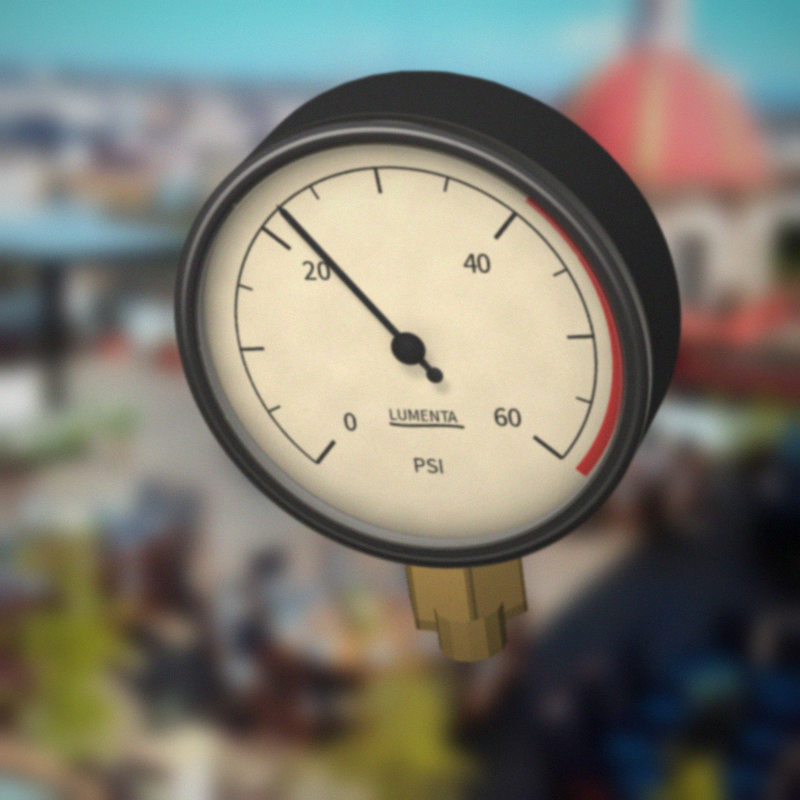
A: 22.5 psi
